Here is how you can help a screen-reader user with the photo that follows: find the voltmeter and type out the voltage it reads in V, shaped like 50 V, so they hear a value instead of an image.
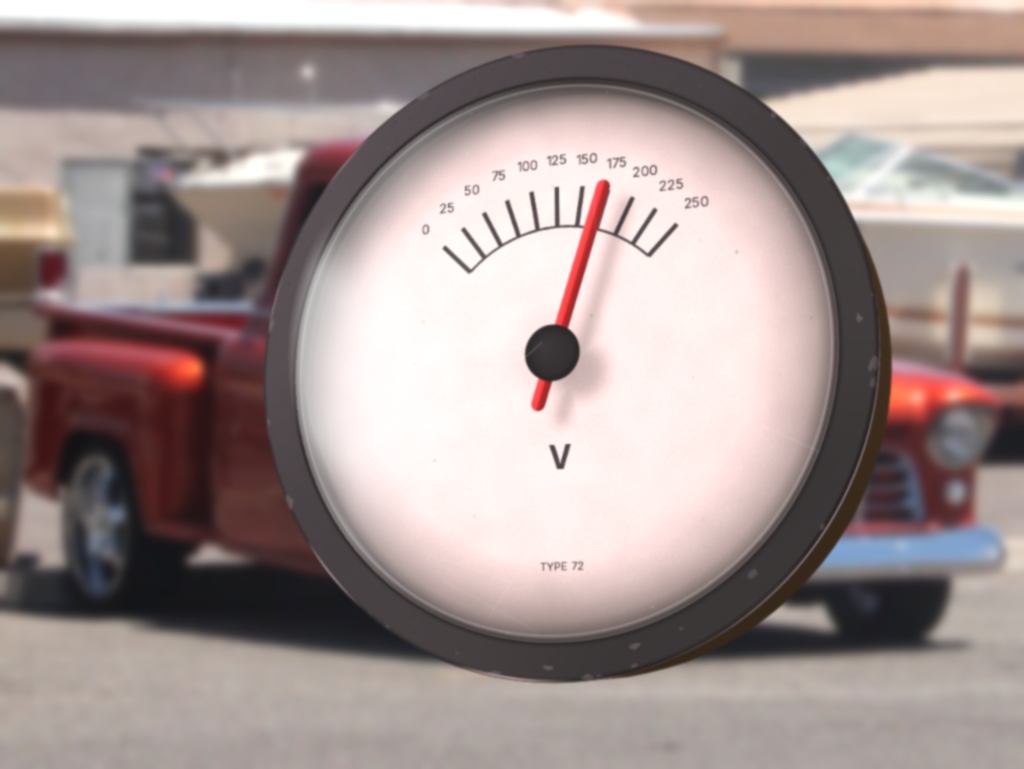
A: 175 V
